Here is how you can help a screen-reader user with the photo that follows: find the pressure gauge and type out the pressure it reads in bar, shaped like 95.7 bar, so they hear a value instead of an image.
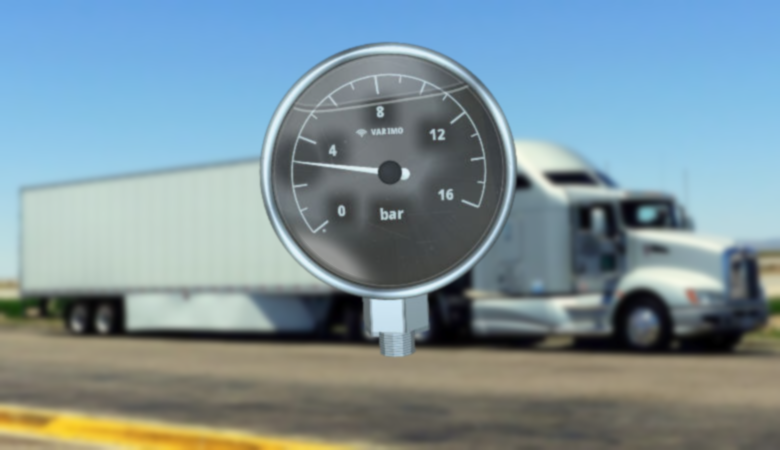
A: 3 bar
